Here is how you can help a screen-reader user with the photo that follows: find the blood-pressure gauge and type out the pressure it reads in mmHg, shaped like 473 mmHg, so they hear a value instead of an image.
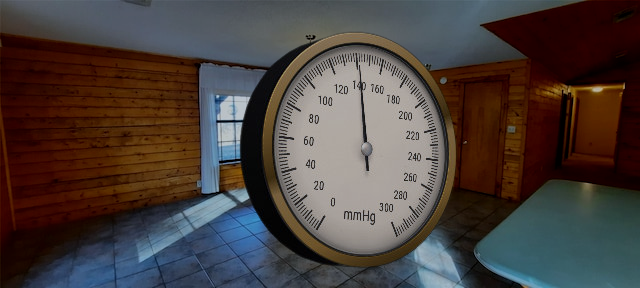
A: 140 mmHg
